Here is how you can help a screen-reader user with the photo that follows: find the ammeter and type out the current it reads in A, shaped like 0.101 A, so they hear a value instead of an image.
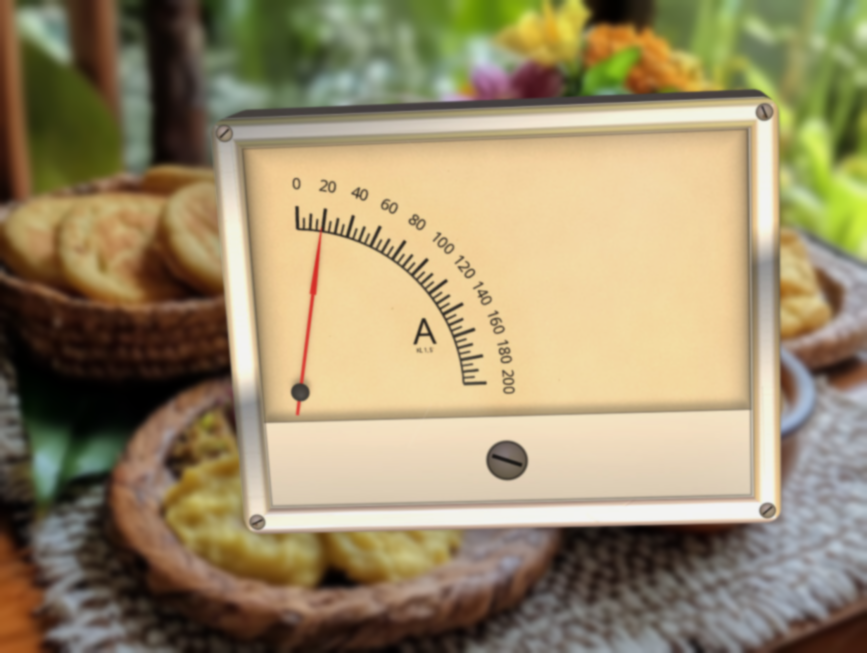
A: 20 A
